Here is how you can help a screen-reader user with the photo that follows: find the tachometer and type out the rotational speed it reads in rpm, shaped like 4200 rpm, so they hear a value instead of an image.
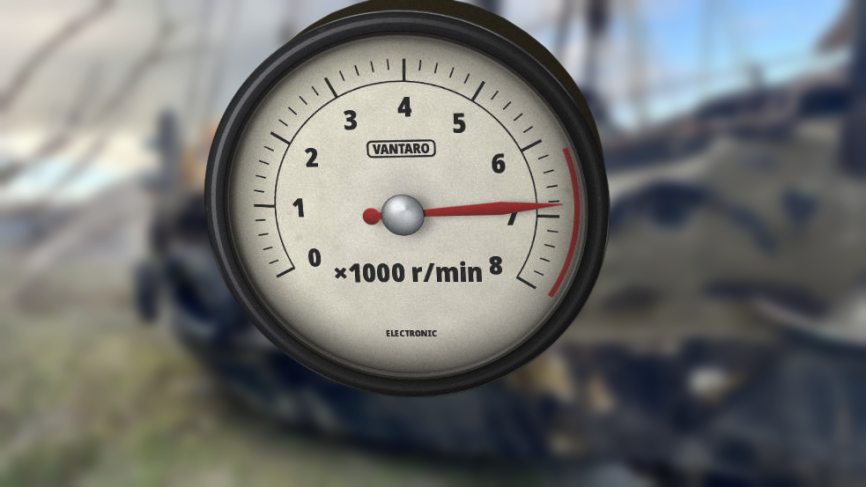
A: 6800 rpm
